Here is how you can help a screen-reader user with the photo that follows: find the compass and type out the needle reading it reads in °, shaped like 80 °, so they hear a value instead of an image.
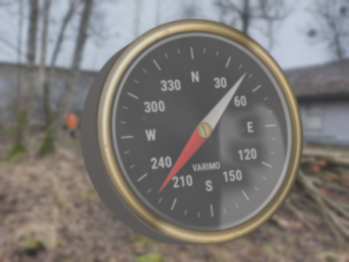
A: 225 °
